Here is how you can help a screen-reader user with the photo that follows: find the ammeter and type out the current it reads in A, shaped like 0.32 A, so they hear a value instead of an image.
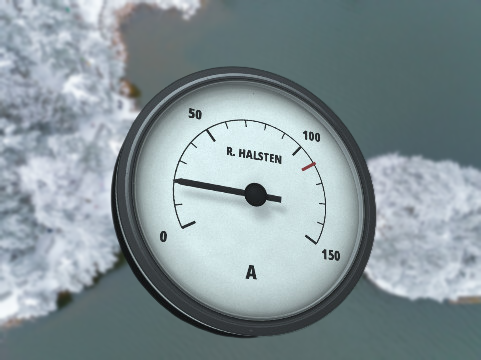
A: 20 A
